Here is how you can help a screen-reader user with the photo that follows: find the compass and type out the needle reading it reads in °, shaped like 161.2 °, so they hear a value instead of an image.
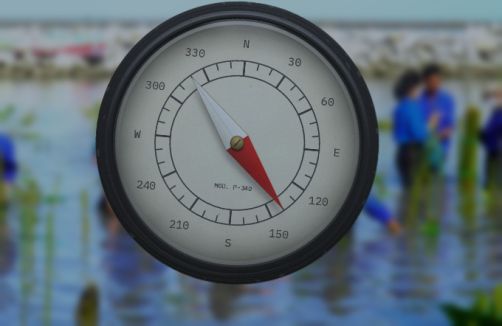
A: 140 °
